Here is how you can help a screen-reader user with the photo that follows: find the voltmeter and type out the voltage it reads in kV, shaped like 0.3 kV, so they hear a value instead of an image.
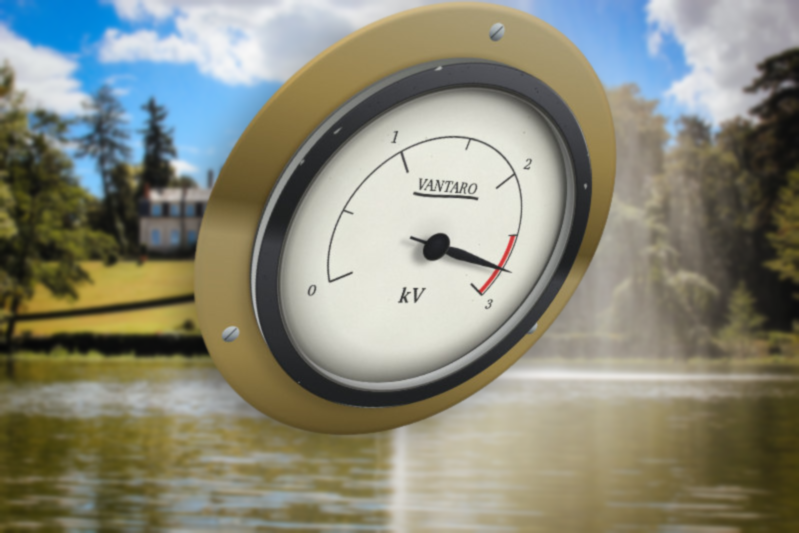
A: 2.75 kV
